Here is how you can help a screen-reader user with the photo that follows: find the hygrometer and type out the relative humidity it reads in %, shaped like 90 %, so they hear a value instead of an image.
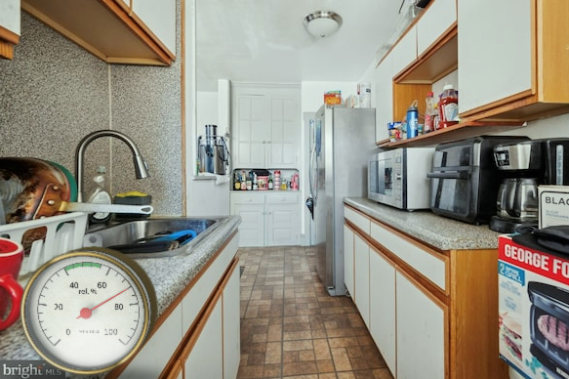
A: 72 %
